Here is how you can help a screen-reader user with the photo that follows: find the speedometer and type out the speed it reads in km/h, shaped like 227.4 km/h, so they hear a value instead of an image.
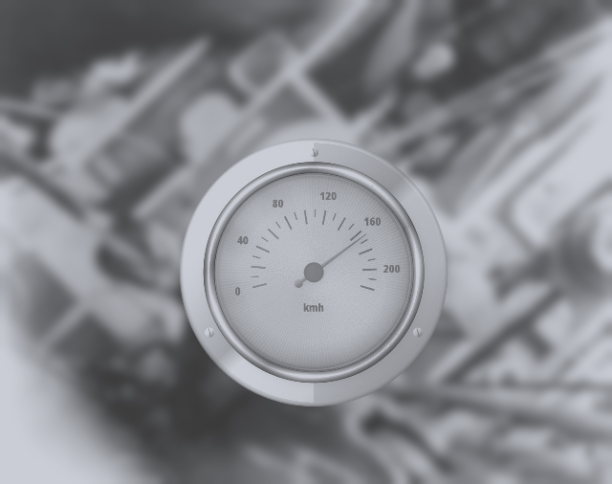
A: 165 km/h
